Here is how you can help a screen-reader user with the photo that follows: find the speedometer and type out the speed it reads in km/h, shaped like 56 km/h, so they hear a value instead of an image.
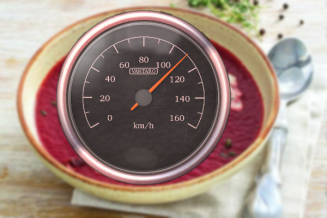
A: 110 km/h
